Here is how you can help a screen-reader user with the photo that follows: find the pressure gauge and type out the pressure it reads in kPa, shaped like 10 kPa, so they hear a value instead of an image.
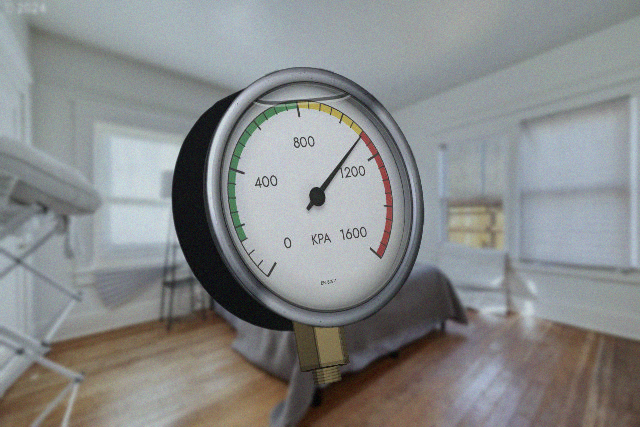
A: 1100 kPa
